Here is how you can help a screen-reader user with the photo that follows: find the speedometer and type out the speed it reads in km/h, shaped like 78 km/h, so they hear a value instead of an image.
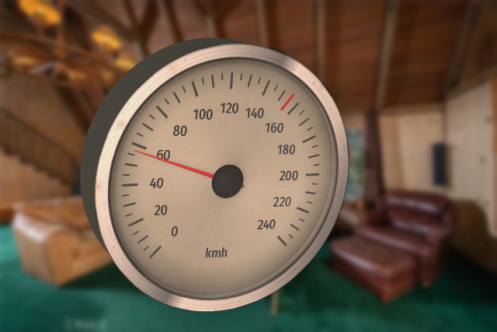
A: 57.5 km/h
